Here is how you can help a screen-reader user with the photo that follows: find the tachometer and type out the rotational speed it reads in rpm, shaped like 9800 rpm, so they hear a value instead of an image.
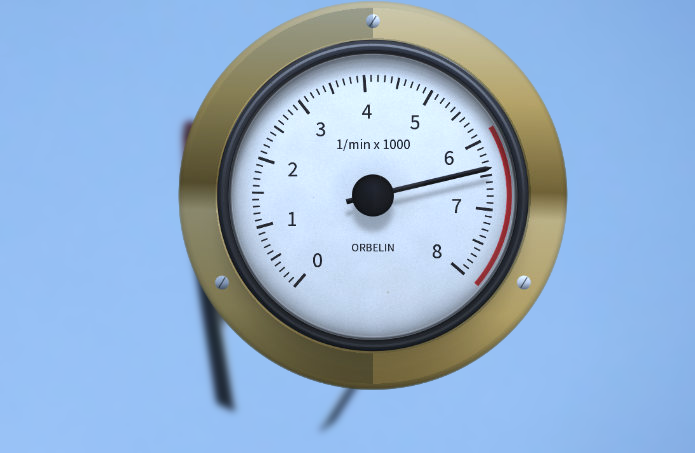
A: 6400 rpm
